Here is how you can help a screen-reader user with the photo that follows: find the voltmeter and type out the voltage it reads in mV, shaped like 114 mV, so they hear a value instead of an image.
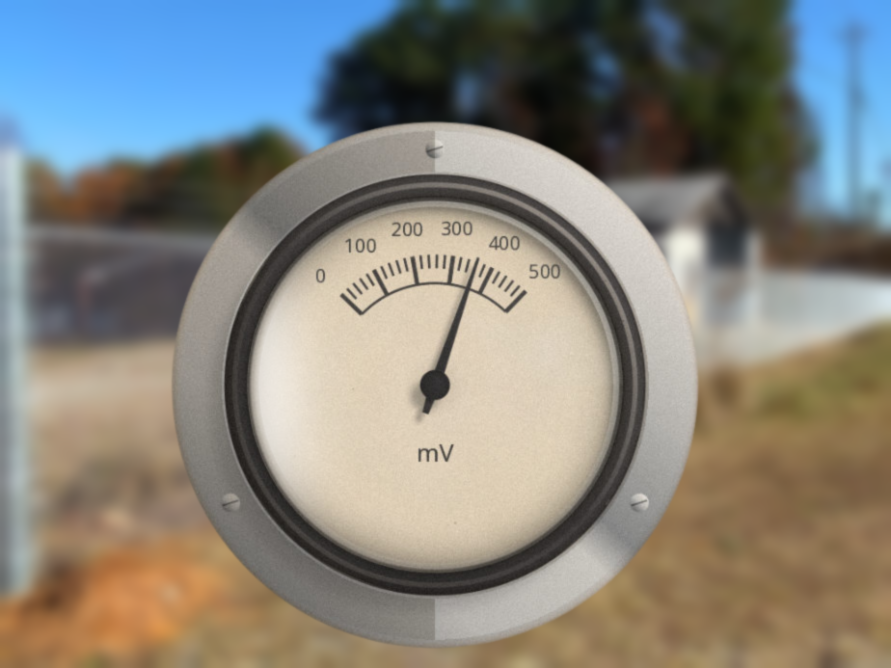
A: 360 mV
